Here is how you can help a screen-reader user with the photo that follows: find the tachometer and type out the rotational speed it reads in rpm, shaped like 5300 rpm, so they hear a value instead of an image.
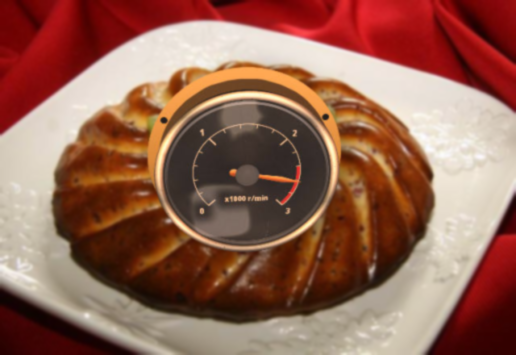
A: 2600 rpm
